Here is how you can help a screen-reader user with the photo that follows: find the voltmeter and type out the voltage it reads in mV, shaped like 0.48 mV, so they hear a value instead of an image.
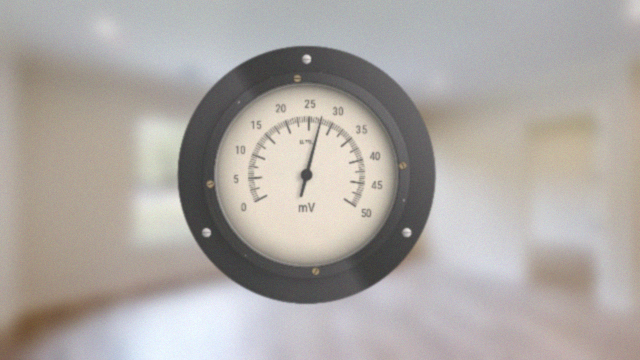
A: 27.5 mV
